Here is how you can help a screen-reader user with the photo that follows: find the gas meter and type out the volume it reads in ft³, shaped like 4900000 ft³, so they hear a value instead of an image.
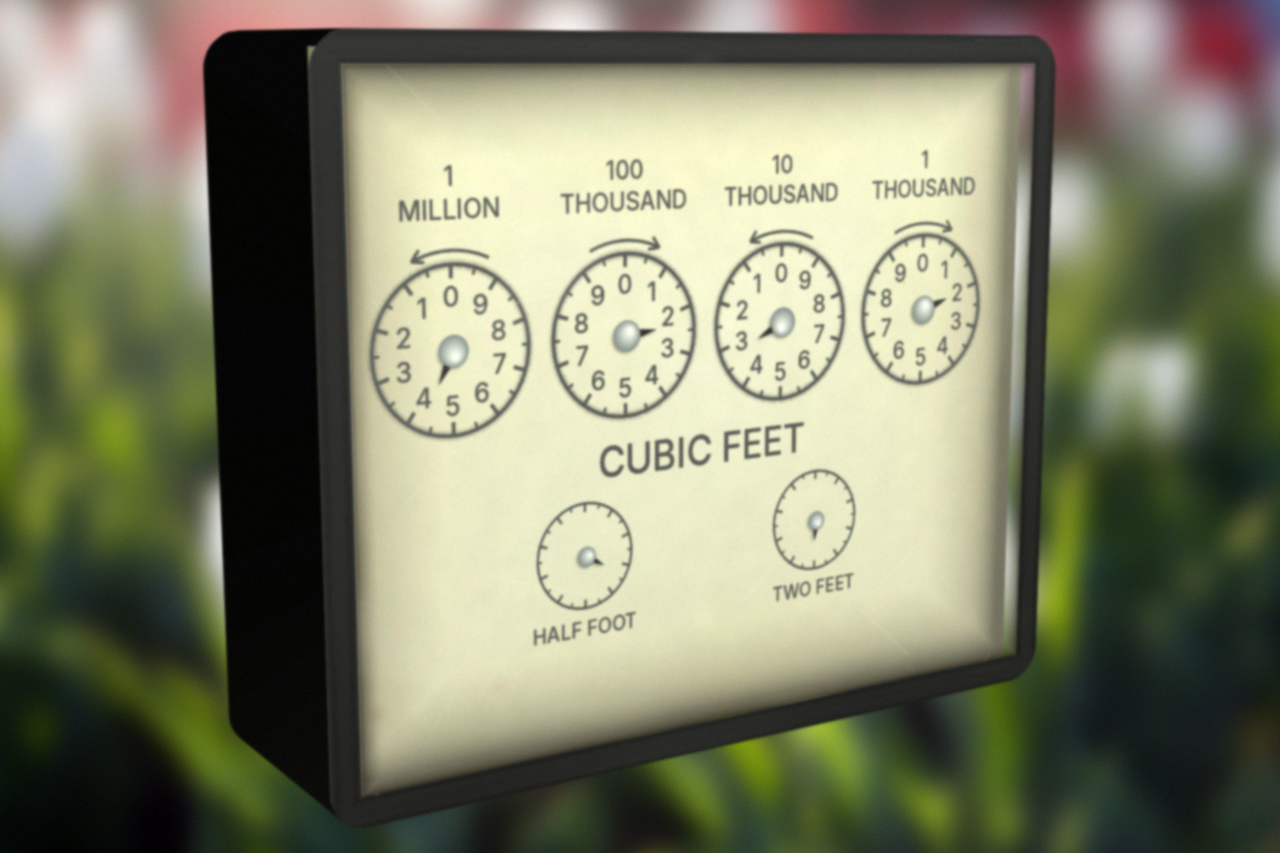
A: 423200 ft³
